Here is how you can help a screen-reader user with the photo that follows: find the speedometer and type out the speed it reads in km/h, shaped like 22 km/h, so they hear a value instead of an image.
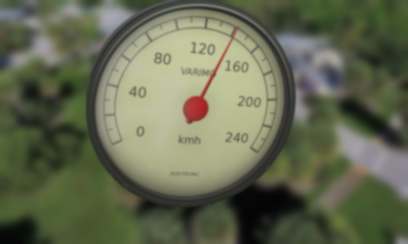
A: 140 km/h
